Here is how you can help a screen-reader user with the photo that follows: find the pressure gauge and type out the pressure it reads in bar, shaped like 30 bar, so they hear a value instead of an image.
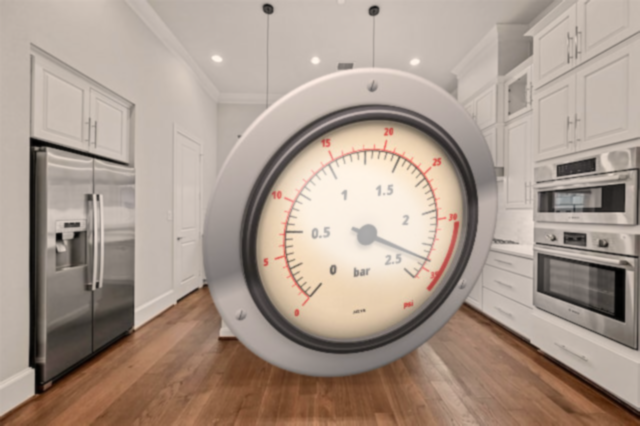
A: 2.35 bar
